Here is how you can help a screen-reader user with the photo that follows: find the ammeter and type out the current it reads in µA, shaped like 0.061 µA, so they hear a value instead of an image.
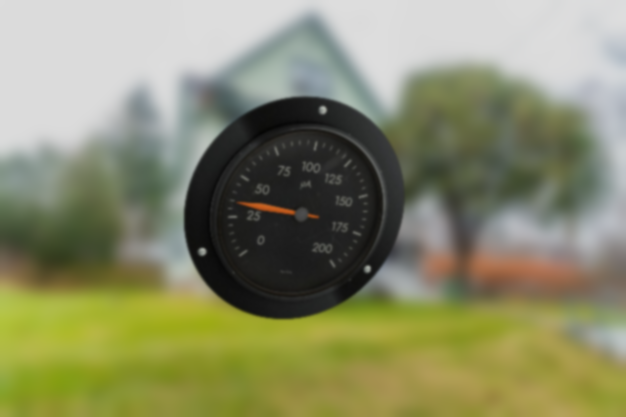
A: 35 µA
